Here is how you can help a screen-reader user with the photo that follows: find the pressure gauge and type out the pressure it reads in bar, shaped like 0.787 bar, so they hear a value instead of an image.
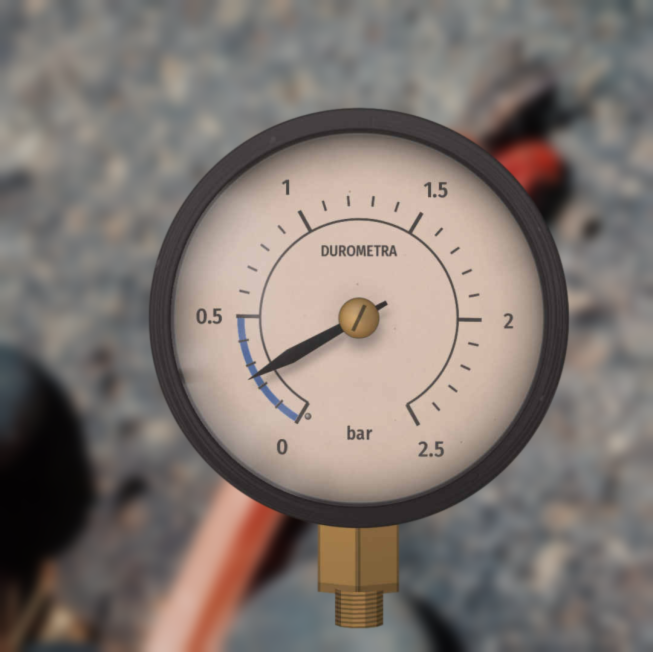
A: 0.25 bar
